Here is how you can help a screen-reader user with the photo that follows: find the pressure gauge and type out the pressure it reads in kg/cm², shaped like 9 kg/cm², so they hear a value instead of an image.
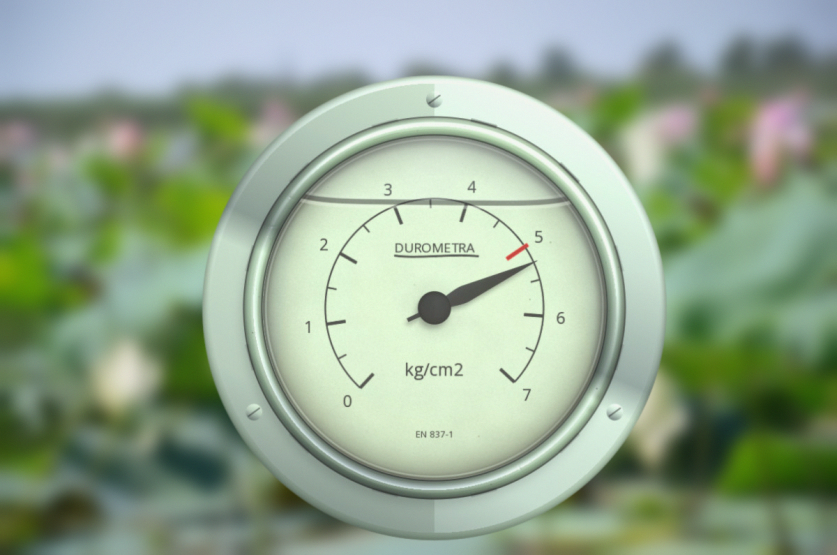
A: 5.25 kg/cm²
